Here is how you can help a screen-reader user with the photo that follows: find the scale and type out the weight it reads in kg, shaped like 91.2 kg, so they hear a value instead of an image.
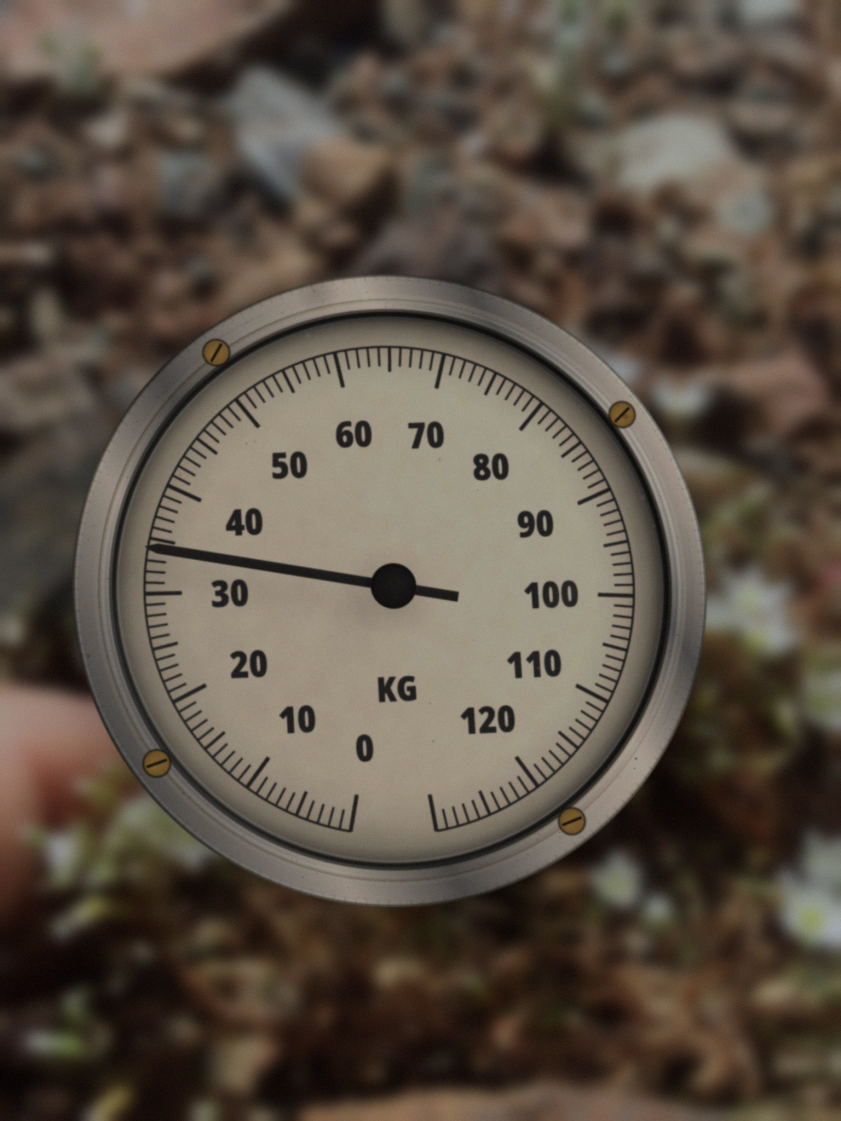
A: 34 kg
